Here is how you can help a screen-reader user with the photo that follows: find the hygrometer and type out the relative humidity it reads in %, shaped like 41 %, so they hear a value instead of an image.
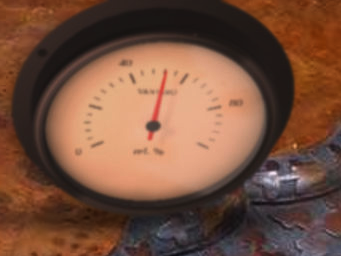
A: 52 %
